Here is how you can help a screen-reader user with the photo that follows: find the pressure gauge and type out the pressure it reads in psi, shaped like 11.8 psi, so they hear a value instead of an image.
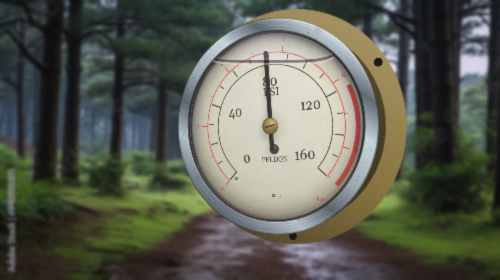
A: 80 psi
